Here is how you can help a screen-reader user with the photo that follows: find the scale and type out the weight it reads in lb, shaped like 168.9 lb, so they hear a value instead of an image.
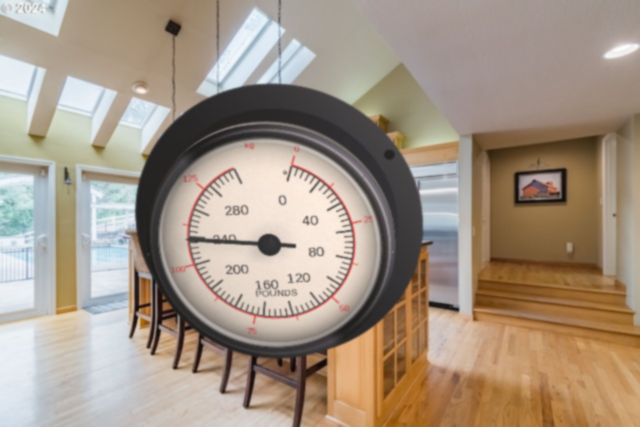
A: 240 lb
